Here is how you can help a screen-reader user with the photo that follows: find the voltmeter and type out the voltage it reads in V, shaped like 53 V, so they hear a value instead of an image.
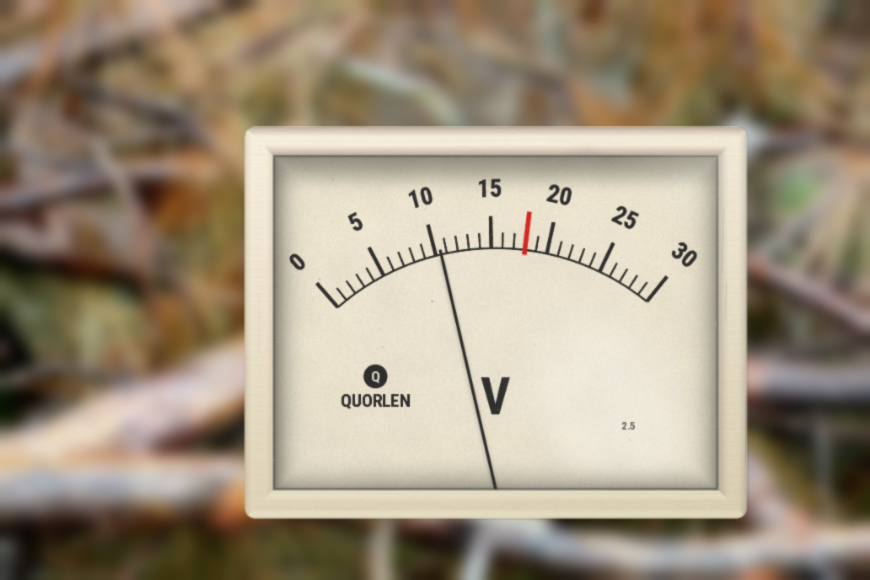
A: 10.5 V
